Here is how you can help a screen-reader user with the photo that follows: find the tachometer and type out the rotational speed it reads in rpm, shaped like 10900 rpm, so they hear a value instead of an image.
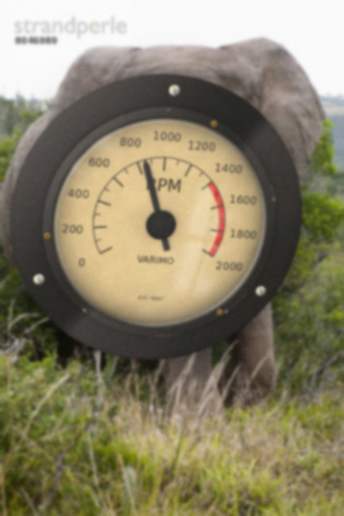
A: 850 rpm
